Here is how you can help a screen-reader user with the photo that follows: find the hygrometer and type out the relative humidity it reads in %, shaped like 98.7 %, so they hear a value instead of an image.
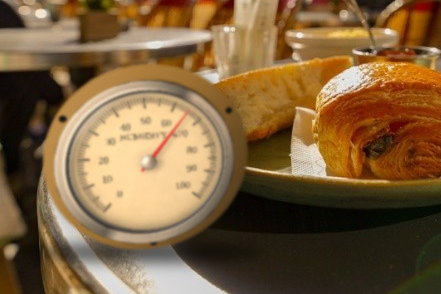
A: 65 %
